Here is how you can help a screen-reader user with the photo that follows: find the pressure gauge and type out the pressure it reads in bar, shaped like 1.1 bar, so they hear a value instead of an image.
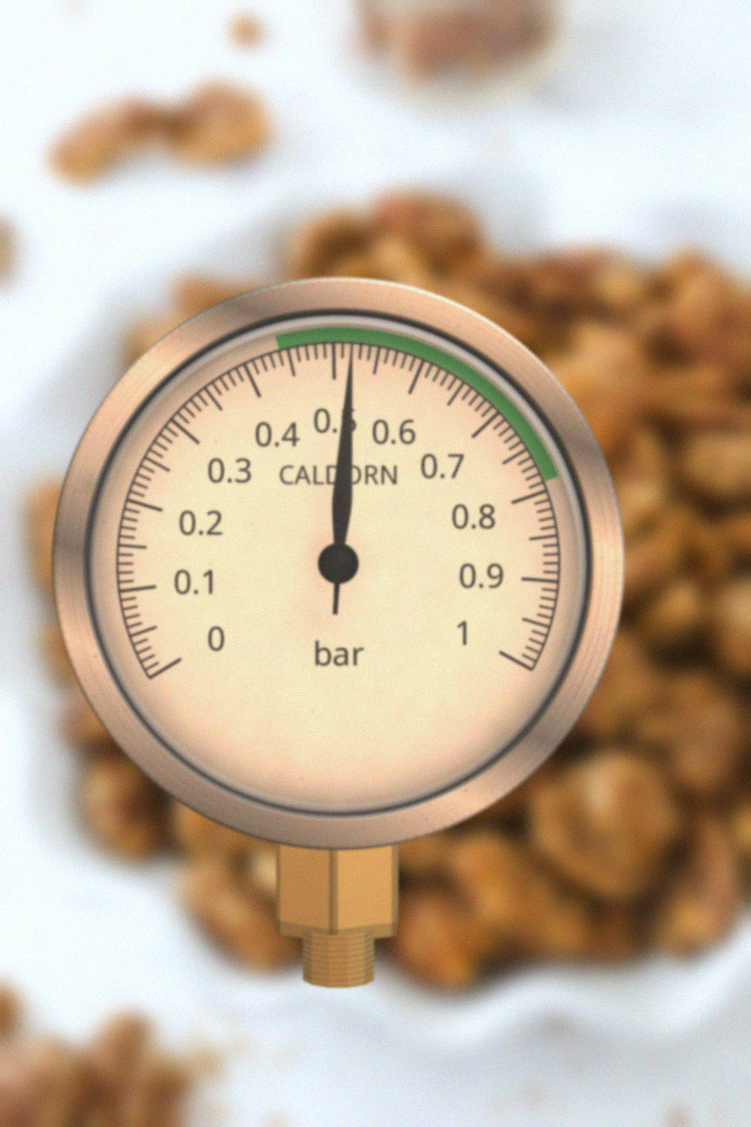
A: 0.52 bar
